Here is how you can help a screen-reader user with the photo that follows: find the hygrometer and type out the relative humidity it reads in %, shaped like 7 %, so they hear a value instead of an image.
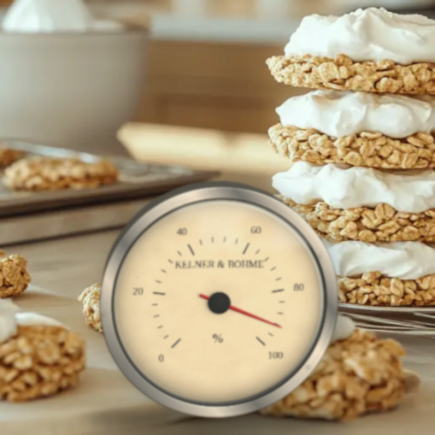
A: 92 %
